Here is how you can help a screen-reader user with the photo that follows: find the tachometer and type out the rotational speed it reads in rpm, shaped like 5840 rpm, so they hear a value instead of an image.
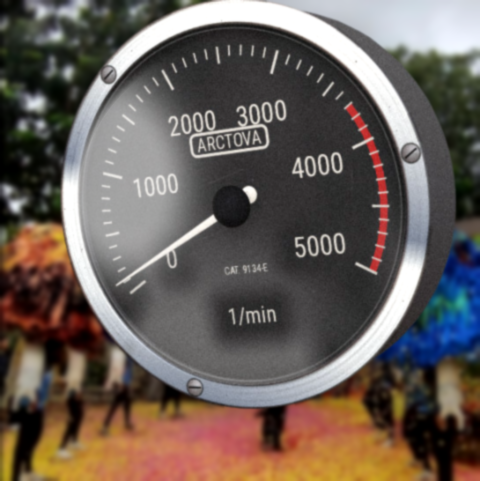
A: 100 rpm
